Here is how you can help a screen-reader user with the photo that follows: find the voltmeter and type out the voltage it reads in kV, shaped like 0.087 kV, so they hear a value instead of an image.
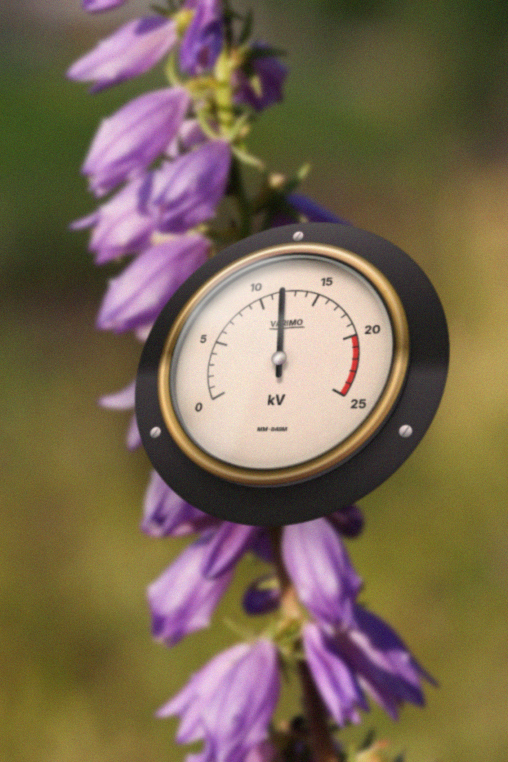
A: 12 kV
